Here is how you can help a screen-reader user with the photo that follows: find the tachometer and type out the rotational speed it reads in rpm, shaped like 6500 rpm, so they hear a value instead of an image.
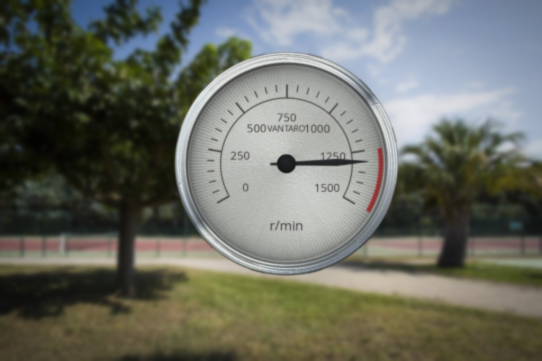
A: 1300 rpm
